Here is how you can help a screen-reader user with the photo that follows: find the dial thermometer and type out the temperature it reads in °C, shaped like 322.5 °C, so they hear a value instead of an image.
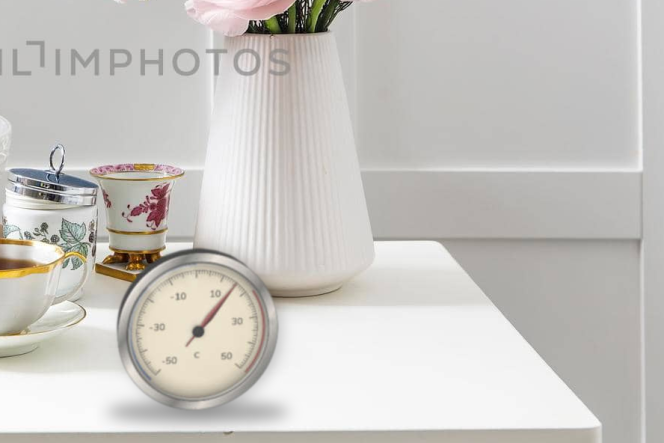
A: 15 °C
